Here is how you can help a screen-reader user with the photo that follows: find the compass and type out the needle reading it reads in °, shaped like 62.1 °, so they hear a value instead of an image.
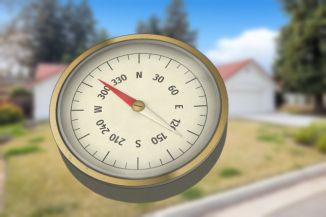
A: 310 °
